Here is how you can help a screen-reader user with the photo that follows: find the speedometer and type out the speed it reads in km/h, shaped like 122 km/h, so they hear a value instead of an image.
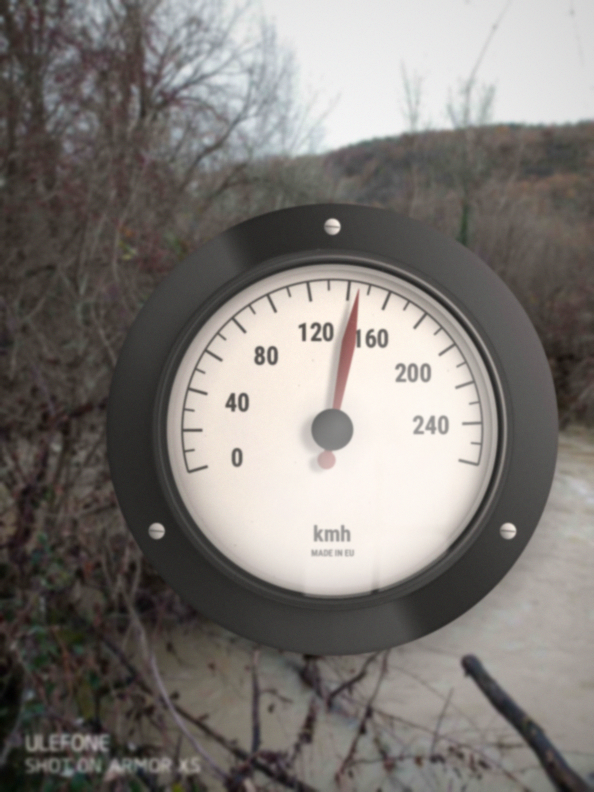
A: 145 km/h
